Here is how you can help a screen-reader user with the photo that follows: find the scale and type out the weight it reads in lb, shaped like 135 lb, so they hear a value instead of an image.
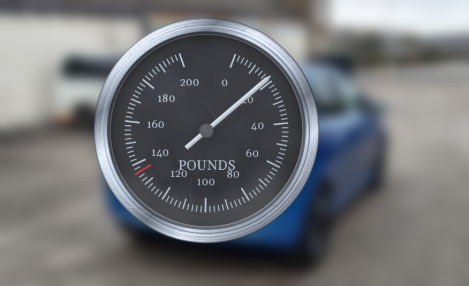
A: 18 lb
